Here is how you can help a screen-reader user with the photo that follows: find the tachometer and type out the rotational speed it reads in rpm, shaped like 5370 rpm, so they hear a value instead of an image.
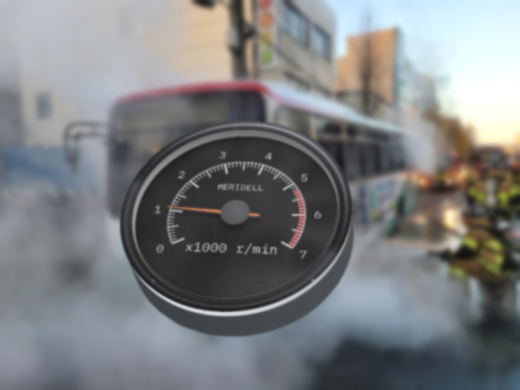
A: 1000 rpm
